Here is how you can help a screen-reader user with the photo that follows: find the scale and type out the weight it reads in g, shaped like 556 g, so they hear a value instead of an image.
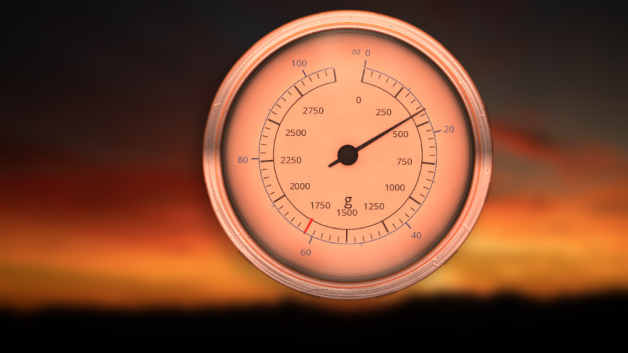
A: 425 g
